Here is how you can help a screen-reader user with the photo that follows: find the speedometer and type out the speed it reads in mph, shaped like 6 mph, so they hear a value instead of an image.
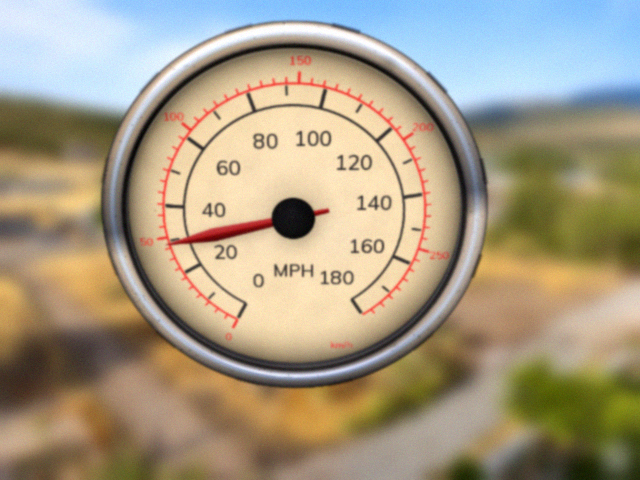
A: 30 mph
